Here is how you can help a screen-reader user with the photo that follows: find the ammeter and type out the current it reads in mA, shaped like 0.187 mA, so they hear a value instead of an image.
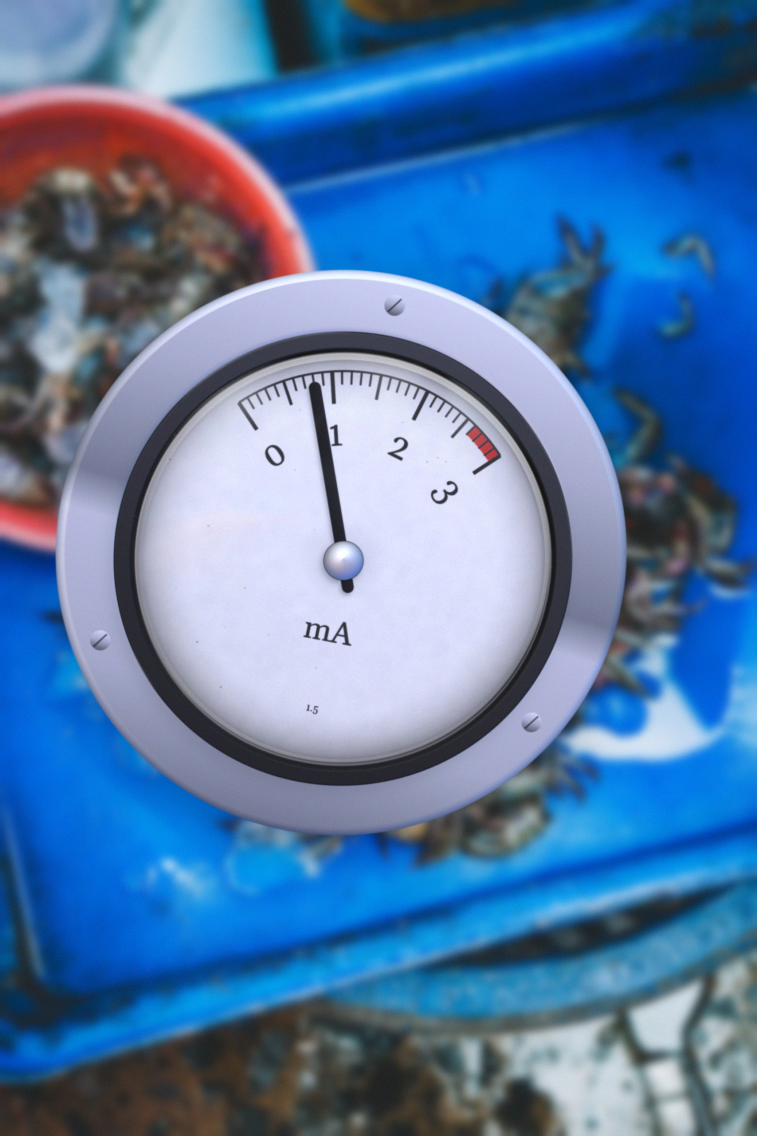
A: 0.8 mA
